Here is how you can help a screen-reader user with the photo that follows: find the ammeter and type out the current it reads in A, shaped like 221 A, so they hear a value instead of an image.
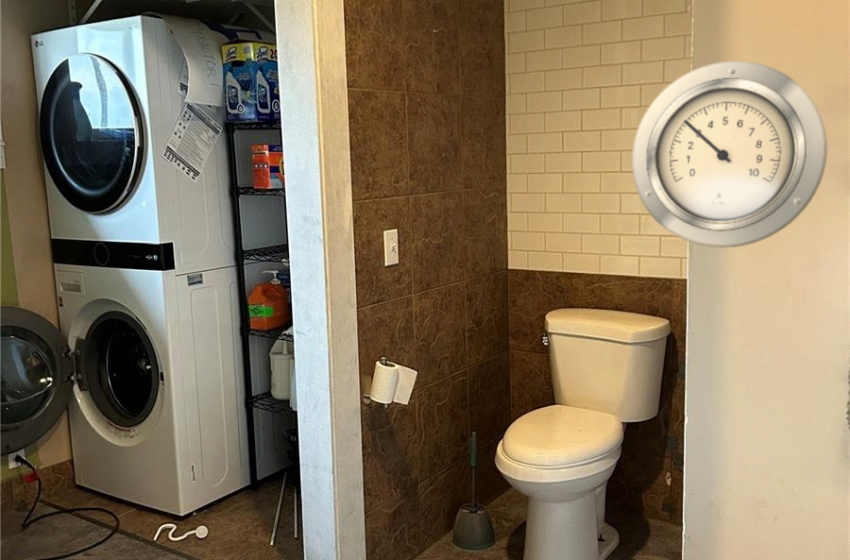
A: 3 A
